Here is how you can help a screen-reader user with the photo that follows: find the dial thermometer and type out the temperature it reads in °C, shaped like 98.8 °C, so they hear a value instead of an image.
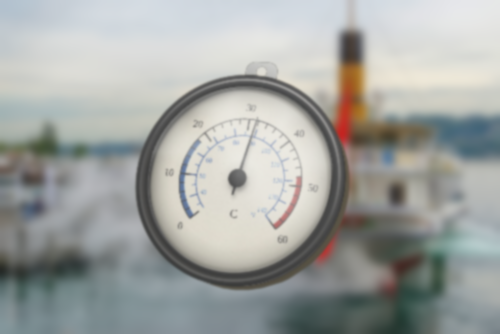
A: 32 °C
